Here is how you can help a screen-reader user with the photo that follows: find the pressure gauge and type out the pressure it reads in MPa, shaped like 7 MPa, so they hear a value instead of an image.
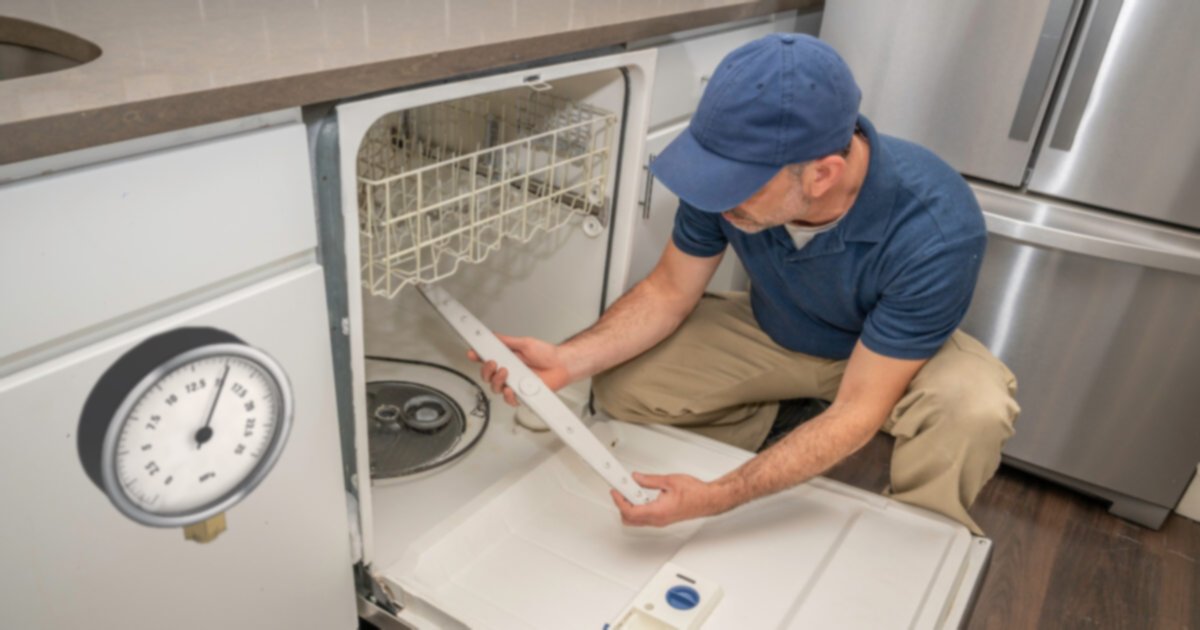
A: 15 MPa
